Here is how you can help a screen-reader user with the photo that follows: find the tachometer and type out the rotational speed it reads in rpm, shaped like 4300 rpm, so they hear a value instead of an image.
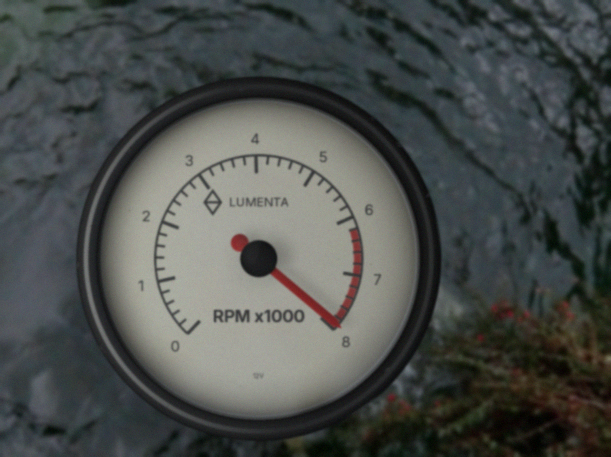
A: 7900 rpm
